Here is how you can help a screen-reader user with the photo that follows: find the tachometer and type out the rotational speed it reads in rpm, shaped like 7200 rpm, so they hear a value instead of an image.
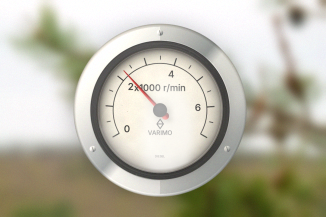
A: 2250 rpm
